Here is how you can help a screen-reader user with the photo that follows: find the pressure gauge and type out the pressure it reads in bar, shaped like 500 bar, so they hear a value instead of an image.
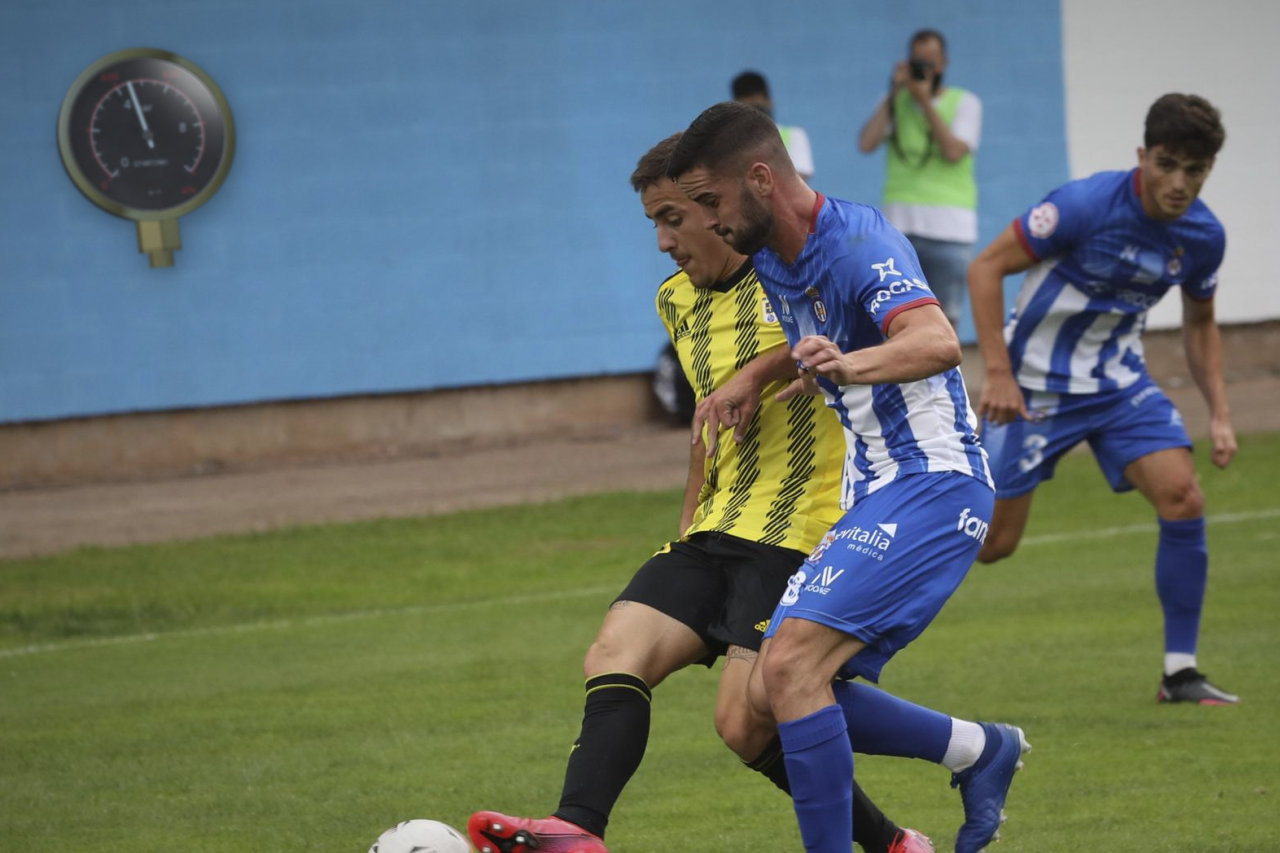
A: 4.5 bar
